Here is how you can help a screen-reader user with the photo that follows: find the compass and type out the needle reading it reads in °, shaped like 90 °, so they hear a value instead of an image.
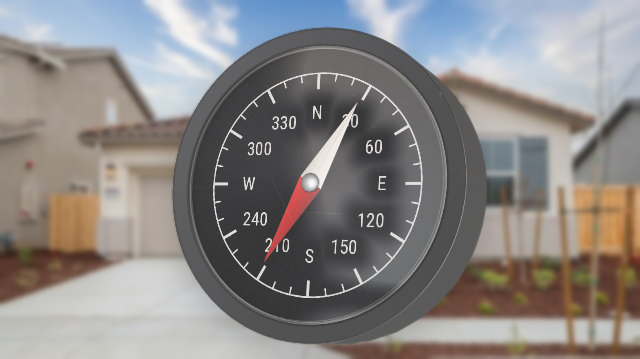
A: 210 °
